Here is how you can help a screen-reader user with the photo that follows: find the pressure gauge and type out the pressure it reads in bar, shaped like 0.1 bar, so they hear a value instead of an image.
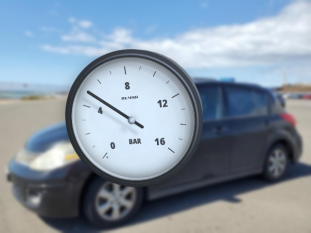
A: 5 bar
